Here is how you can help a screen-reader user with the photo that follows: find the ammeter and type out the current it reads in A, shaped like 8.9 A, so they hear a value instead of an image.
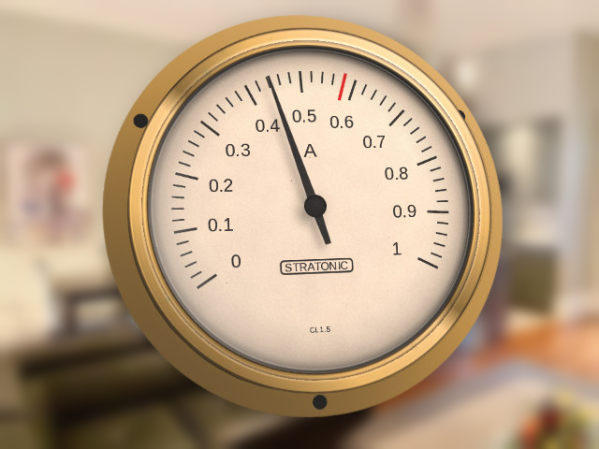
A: 0.44 A
